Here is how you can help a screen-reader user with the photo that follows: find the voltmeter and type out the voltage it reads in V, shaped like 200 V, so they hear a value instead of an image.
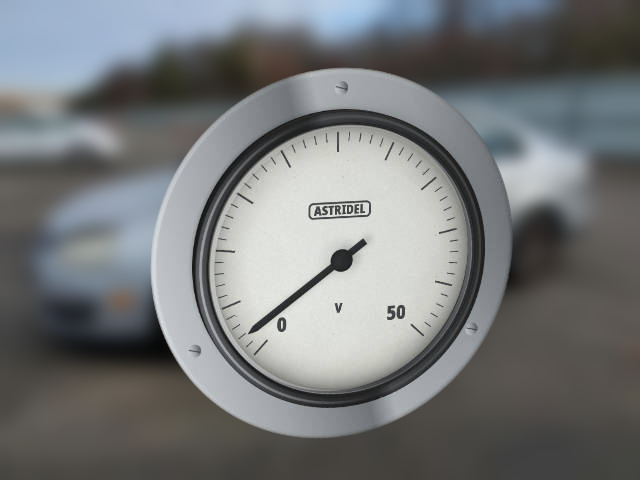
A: 2 V
